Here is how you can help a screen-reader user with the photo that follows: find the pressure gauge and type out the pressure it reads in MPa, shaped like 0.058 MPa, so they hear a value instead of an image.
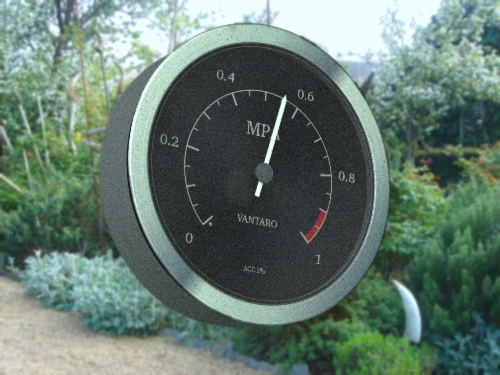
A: 0.55 MPa
